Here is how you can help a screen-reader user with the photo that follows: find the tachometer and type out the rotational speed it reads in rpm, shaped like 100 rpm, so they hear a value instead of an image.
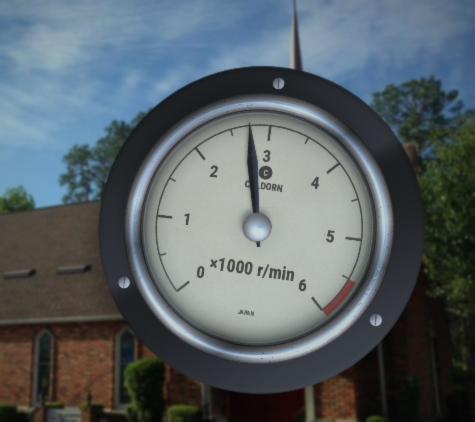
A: 2750 rpm
